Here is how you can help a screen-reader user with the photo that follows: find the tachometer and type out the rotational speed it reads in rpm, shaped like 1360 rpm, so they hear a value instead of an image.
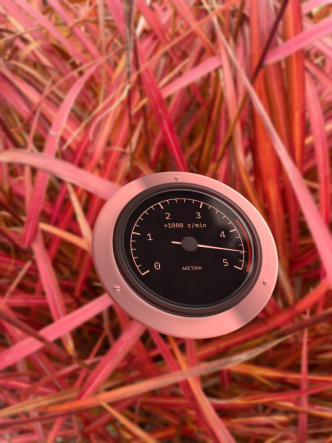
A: 4600 rpm
